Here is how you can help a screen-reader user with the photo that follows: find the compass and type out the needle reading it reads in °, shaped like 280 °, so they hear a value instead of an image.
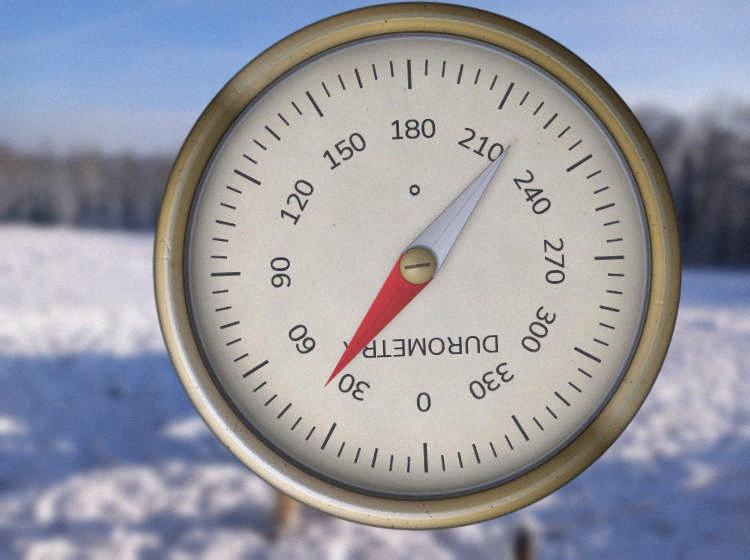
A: 40 °
